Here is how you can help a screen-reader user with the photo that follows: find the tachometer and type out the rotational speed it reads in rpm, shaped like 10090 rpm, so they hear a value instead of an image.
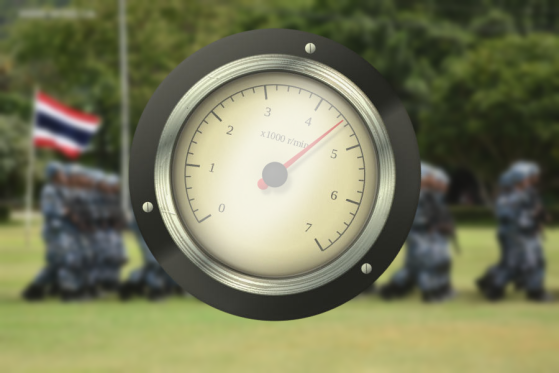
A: 4500 rpm
